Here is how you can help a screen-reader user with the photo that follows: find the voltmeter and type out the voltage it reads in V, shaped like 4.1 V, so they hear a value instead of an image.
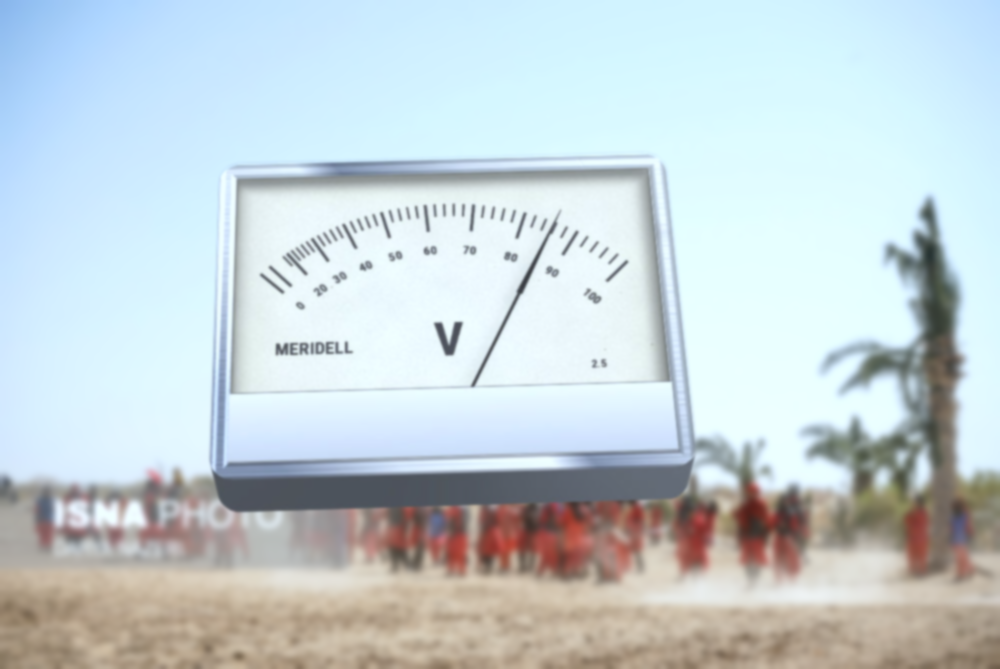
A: 86 V
